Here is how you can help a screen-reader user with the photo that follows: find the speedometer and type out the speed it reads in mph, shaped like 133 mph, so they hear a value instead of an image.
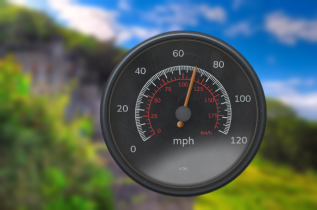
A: 70 mph
